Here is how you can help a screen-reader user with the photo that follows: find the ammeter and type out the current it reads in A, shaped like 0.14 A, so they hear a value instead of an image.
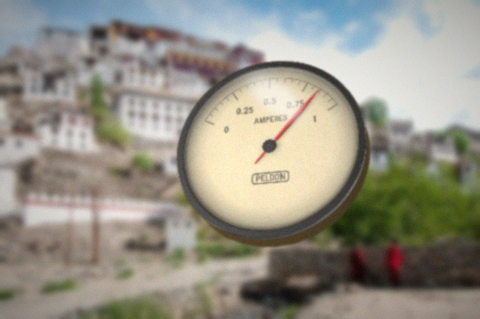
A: 0.85 A
